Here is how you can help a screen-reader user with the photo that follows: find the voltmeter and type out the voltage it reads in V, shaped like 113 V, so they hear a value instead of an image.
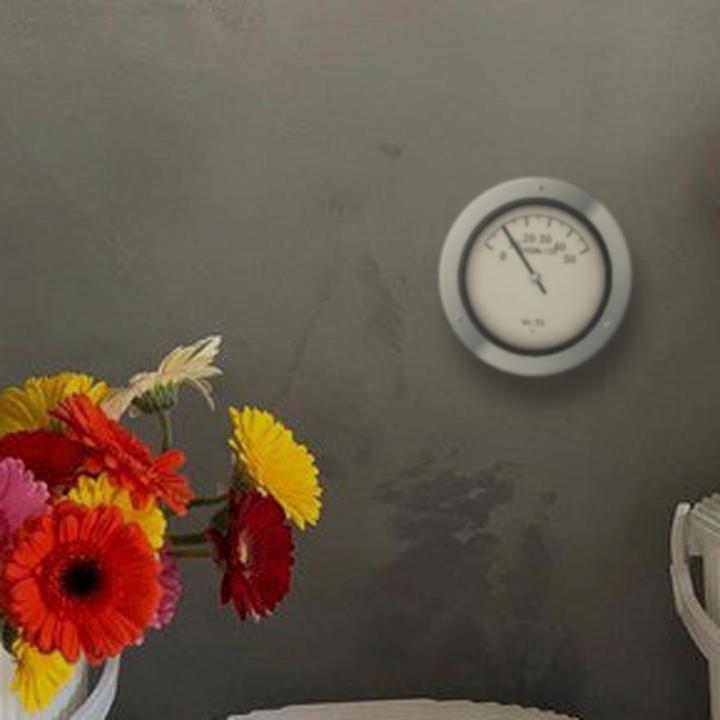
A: 10 V
